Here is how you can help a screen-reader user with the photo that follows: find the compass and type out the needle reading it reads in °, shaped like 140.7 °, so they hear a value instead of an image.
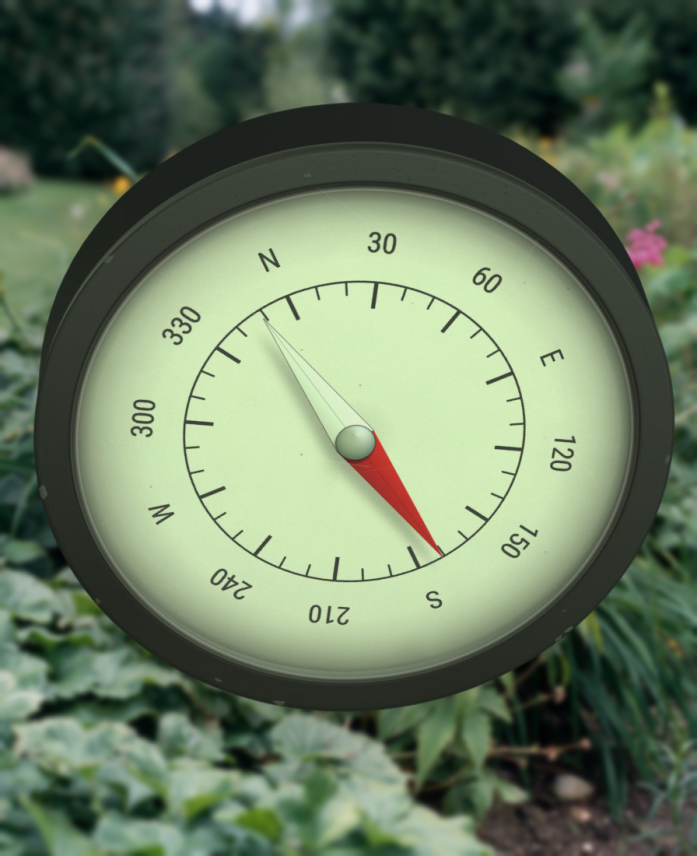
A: 170 °
